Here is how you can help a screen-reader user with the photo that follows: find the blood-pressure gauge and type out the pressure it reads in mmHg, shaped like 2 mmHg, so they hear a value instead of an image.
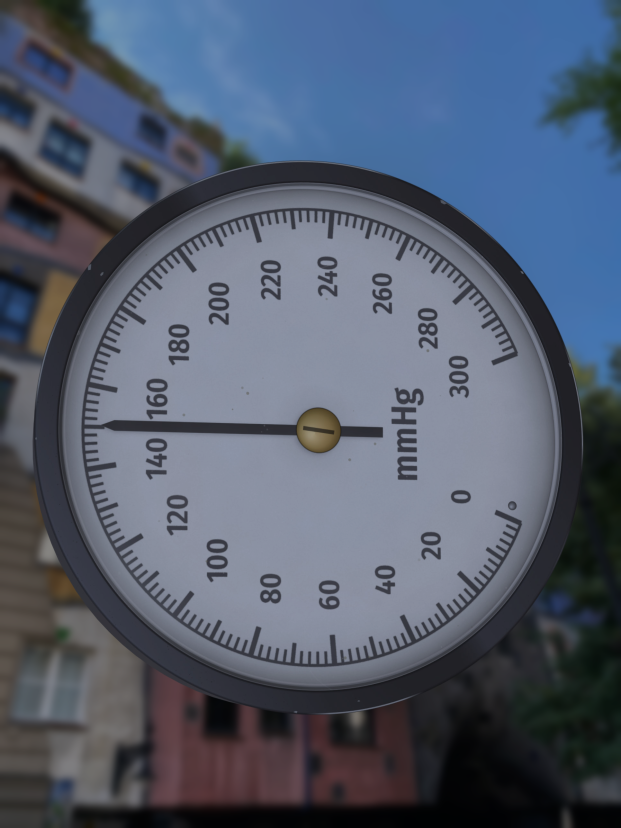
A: 150 mmHg
